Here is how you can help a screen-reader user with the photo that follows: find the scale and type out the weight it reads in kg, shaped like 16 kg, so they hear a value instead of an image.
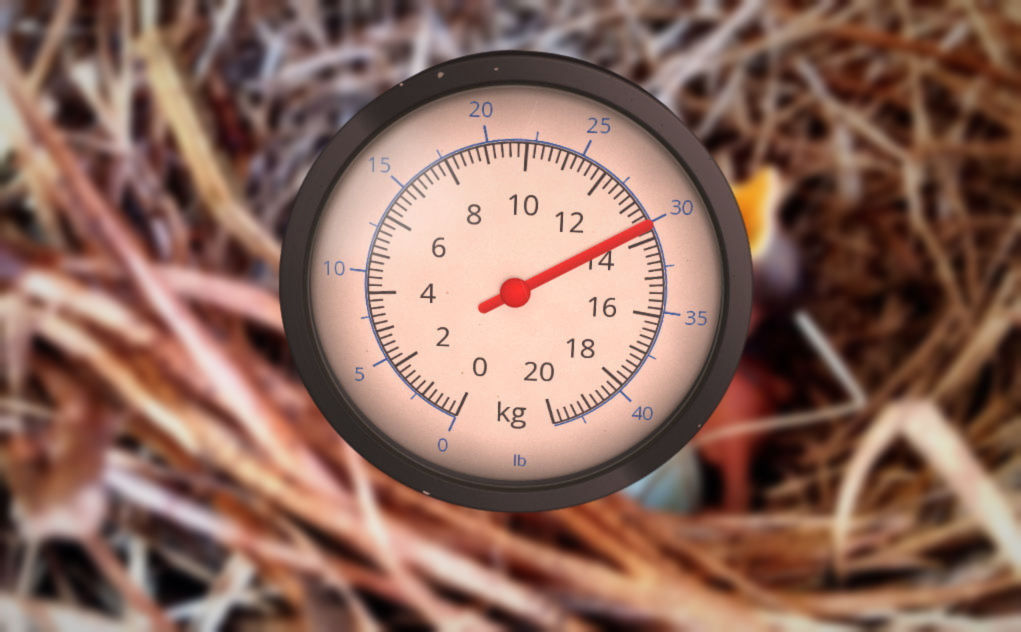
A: 13.6 kg
